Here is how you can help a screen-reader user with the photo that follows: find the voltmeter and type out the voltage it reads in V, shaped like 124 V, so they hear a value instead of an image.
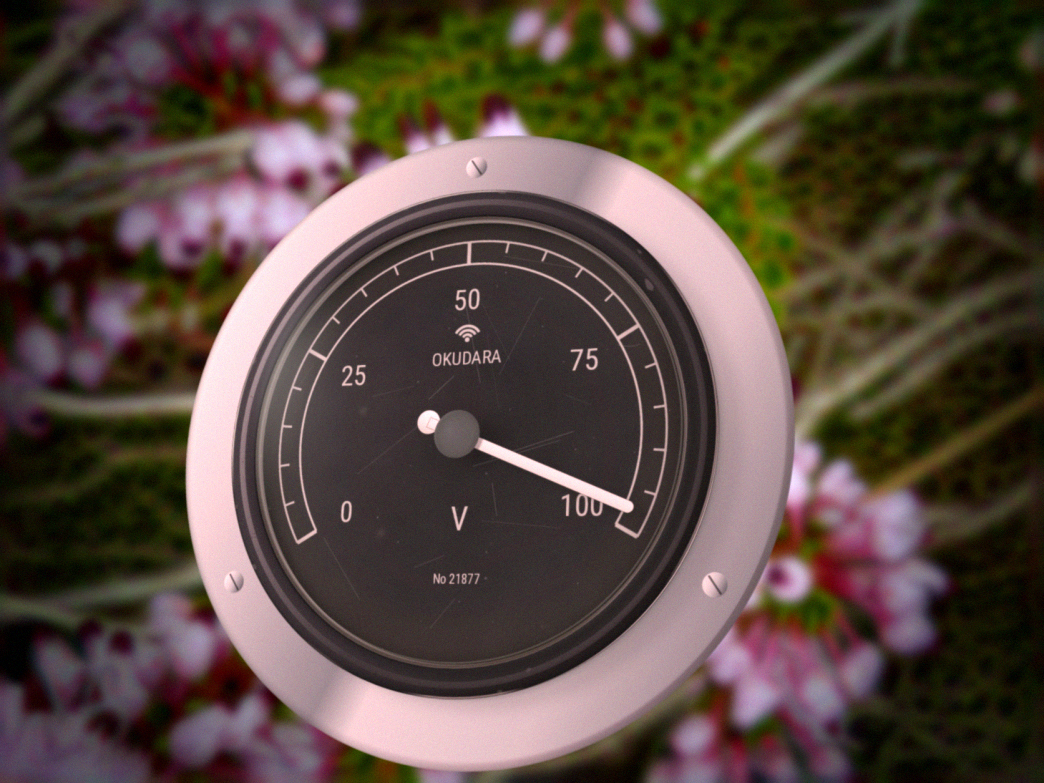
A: 97.5 V
